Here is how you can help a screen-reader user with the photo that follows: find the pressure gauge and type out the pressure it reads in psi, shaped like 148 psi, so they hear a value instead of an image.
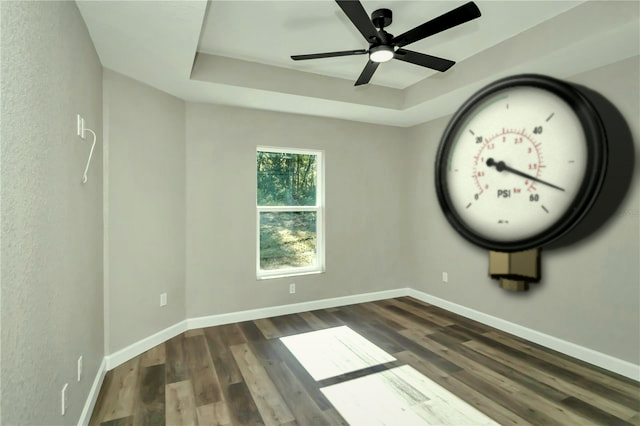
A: 55 psi
